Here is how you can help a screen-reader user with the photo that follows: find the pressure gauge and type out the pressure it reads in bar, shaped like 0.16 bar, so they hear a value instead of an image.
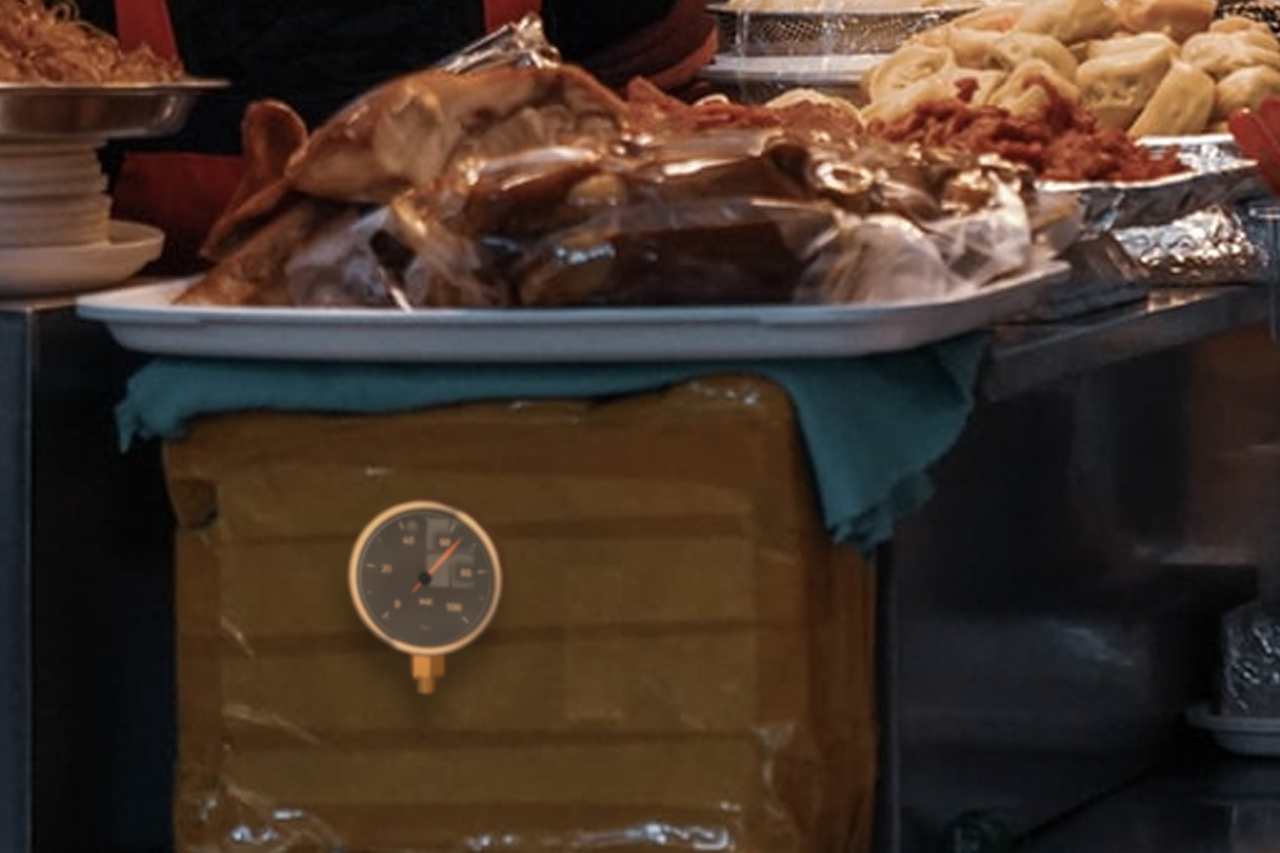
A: 65 bar
